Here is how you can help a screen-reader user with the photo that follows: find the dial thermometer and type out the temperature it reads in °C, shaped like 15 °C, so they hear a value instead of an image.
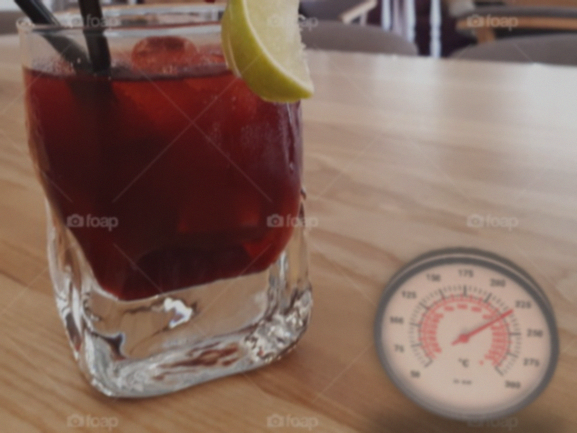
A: 225 °C
